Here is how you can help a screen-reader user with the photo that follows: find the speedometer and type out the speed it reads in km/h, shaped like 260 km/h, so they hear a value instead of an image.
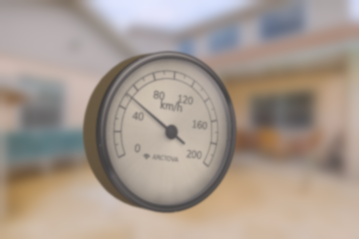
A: 50 km/h
